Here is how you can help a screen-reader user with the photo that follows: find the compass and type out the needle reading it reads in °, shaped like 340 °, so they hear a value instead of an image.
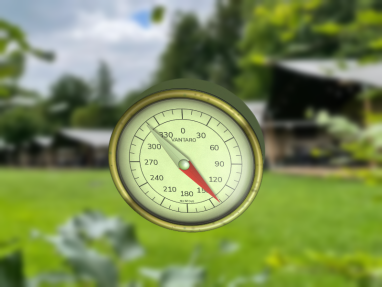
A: 140 °
